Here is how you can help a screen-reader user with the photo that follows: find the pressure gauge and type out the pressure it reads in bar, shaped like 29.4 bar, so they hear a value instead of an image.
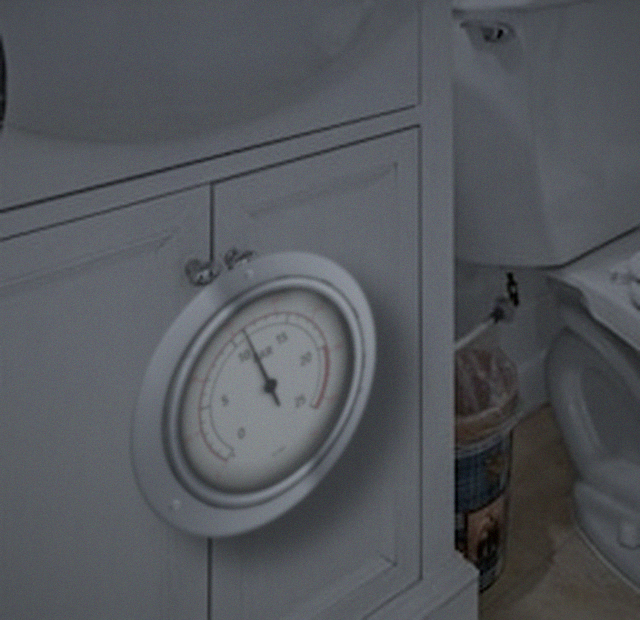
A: 11 bar
